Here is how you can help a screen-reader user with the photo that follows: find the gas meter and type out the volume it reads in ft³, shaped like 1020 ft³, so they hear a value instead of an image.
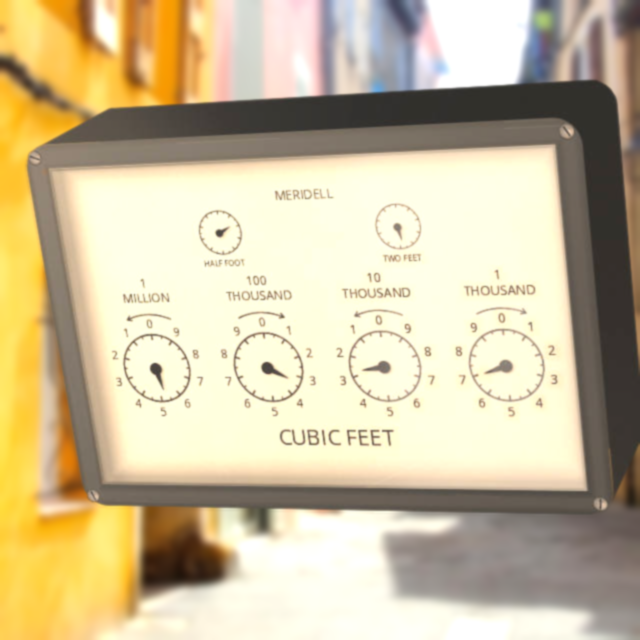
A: 532700 ft³
